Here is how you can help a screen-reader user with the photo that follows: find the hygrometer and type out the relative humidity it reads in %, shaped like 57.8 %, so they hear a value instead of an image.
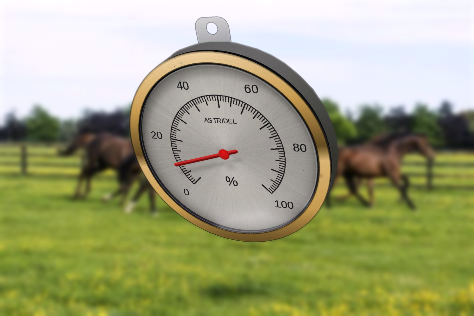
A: 10 %
